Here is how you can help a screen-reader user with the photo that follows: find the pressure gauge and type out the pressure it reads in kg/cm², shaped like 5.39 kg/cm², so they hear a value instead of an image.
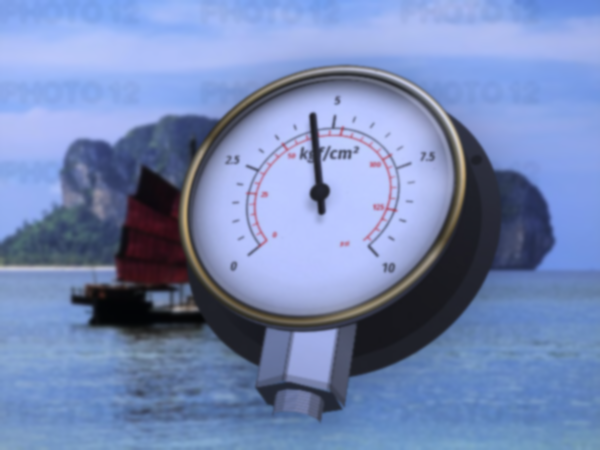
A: 4.5 kg/cm²
